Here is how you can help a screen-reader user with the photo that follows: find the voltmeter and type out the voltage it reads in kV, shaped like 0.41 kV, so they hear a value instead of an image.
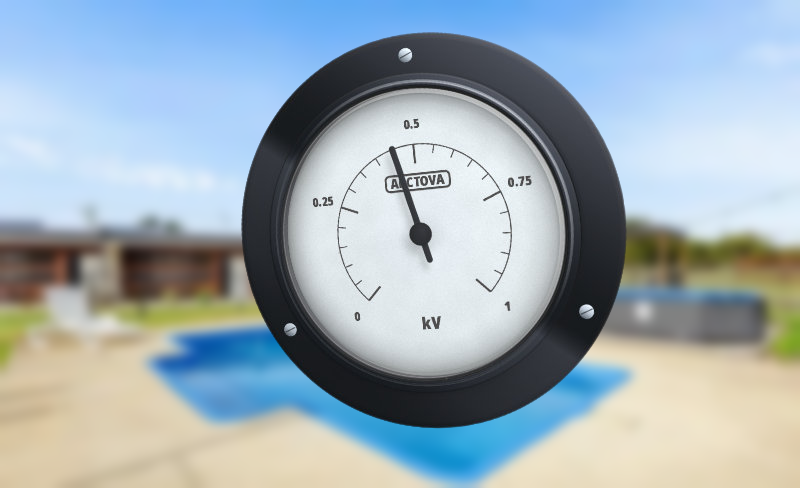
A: 0.45 kV
